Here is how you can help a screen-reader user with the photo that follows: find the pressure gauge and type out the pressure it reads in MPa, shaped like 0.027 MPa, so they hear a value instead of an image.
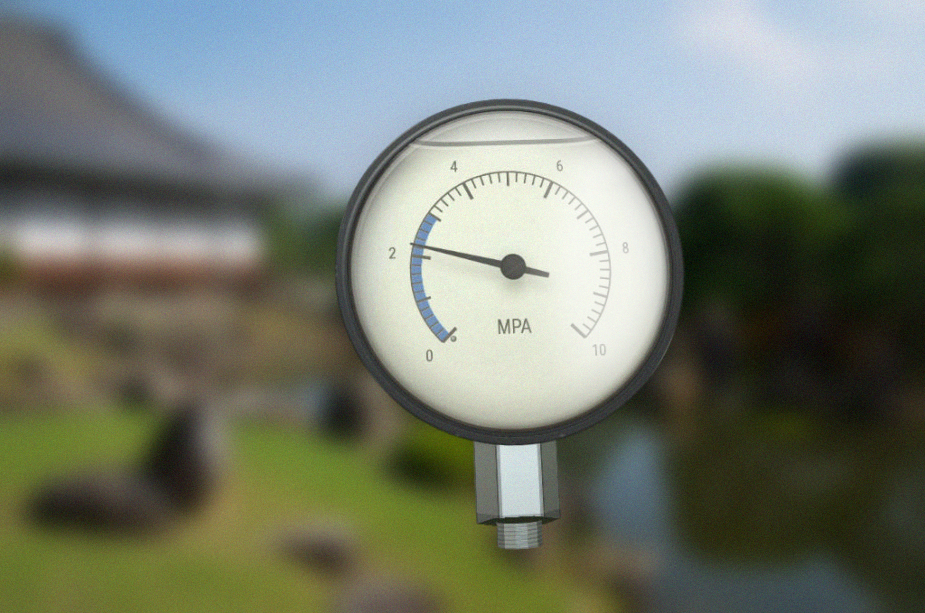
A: 2.2 MPa
